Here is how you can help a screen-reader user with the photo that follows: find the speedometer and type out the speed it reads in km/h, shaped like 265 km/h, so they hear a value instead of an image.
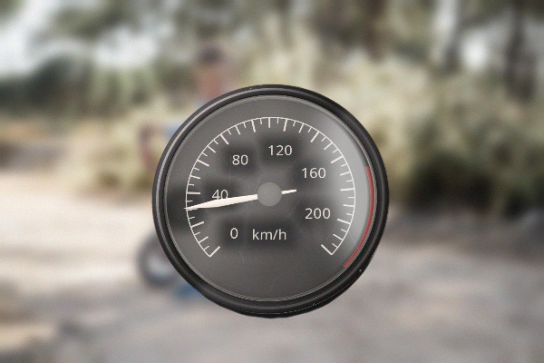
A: 30 km/h
